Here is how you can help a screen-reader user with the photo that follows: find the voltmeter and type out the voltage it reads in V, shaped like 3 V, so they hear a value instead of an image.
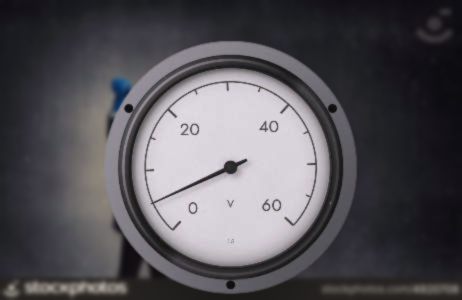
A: 5 V
